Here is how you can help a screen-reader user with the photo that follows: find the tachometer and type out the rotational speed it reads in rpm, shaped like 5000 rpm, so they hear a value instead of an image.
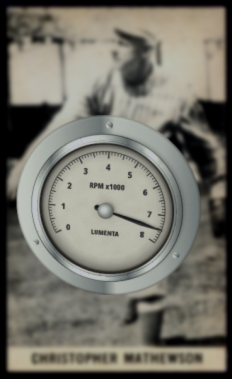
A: 7500 rpm
